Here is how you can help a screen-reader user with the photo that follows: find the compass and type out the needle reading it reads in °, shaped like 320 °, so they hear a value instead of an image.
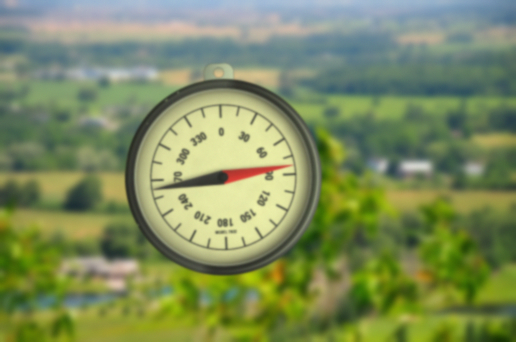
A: 82.5 °
